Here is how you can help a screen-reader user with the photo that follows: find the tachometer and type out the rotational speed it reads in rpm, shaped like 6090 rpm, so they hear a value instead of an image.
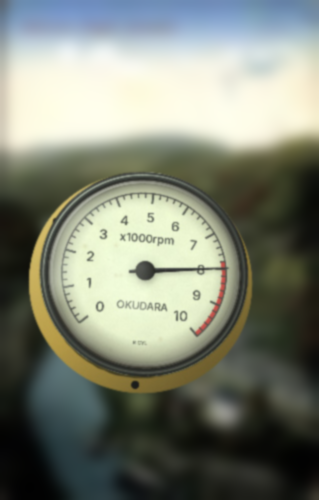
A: 8000 rpm
